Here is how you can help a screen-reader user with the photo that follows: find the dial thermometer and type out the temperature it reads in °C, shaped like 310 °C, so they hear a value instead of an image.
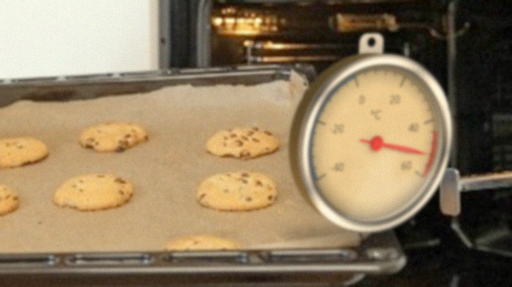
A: 52 °C
